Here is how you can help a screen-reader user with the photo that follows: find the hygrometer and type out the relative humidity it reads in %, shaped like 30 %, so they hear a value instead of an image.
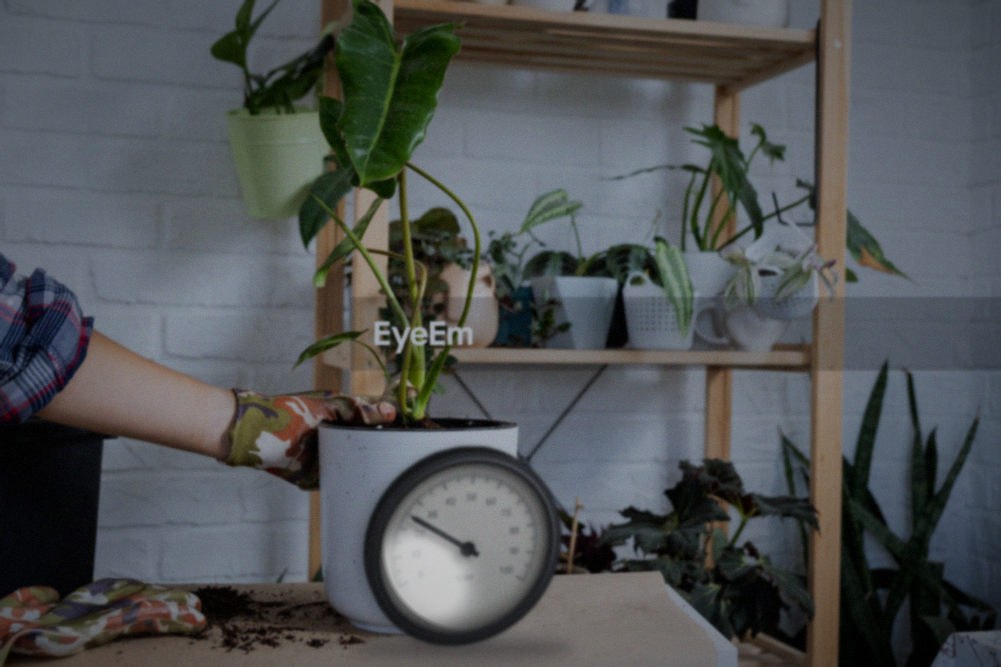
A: 25 %
